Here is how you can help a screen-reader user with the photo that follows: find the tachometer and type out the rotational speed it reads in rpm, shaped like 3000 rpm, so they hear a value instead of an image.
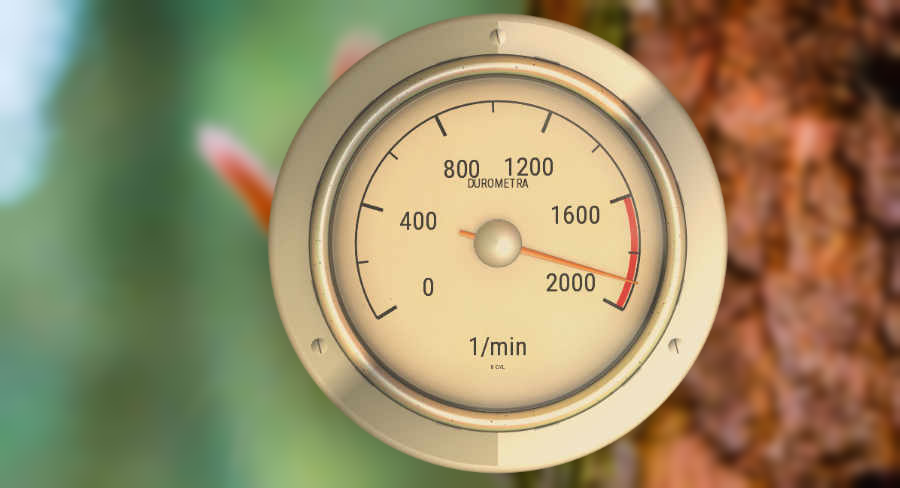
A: 1900 rpm
